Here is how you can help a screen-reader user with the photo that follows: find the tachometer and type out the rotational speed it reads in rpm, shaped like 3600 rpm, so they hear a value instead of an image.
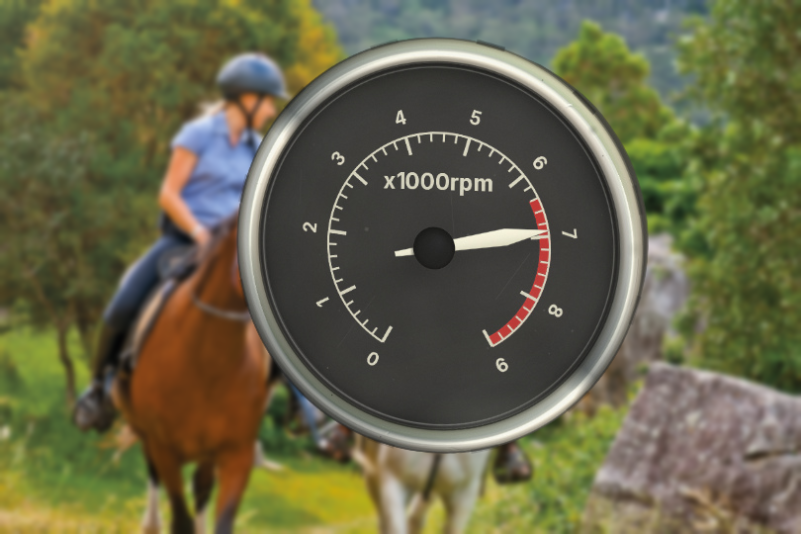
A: 6900 rpm
